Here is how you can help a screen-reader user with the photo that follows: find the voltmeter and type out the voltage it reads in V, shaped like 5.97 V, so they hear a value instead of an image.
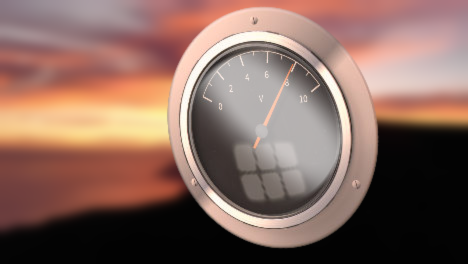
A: 8 V
